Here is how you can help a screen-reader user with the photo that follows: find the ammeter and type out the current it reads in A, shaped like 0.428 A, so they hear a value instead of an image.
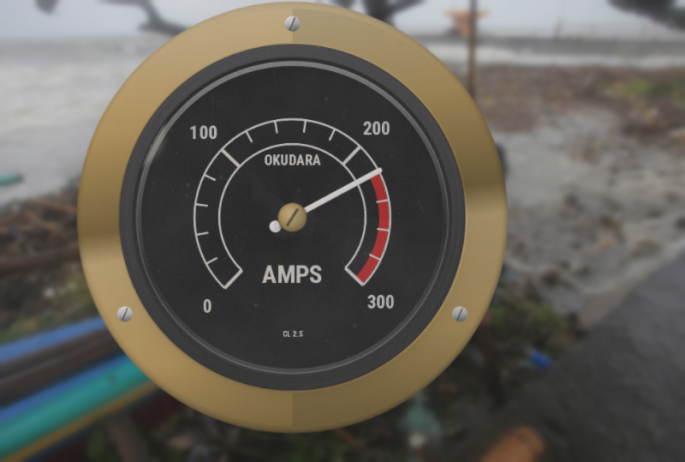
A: 220 A
